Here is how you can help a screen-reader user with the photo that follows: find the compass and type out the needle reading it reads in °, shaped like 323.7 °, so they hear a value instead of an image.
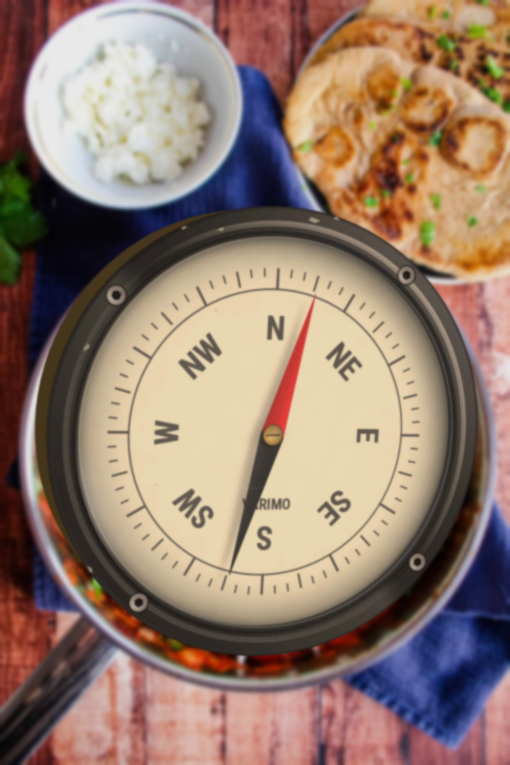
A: 15 °
